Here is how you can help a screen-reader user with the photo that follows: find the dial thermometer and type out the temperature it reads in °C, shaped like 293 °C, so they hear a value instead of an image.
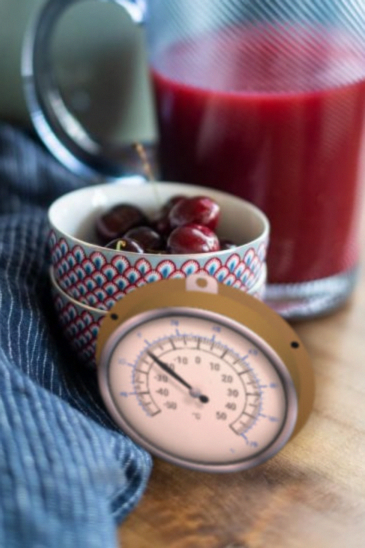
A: -20 °C
